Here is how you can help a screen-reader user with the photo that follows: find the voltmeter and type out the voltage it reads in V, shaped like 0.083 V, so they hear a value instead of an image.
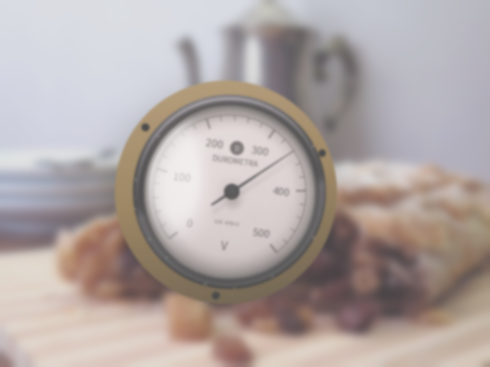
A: 340 V
